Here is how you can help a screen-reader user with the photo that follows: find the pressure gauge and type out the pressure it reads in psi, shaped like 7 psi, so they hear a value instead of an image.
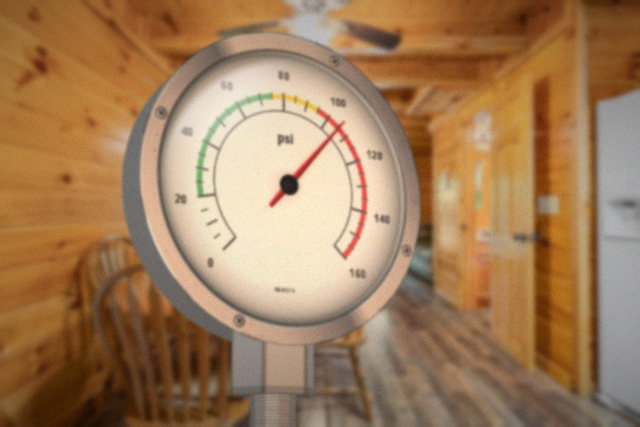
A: 105 psi
